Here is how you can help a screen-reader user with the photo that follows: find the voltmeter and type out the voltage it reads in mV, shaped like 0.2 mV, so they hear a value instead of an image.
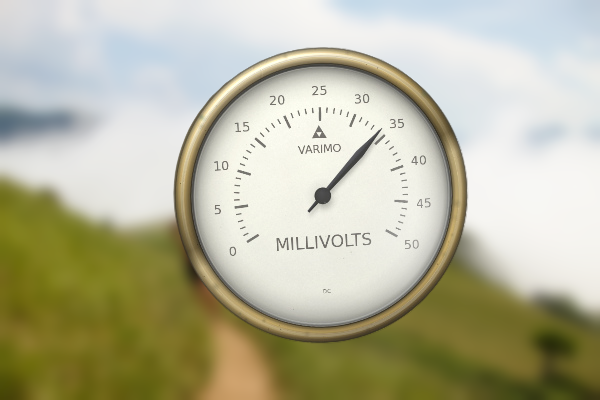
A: 34 mV
